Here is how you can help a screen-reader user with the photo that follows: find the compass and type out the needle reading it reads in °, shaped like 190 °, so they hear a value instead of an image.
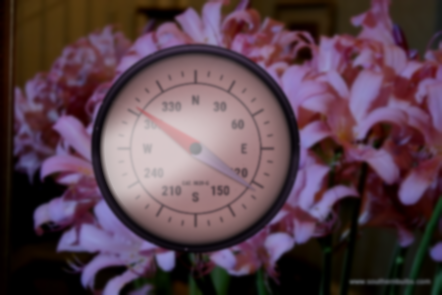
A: 305 °
